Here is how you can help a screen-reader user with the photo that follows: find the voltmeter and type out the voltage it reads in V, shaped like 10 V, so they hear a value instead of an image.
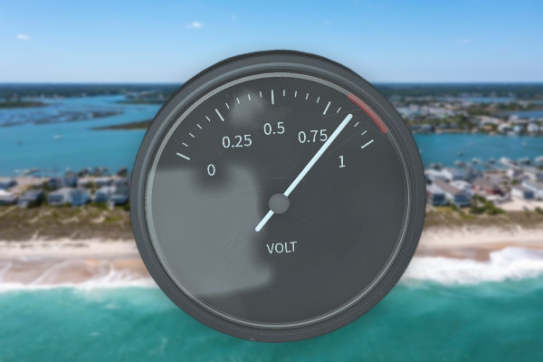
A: 0.85 V
